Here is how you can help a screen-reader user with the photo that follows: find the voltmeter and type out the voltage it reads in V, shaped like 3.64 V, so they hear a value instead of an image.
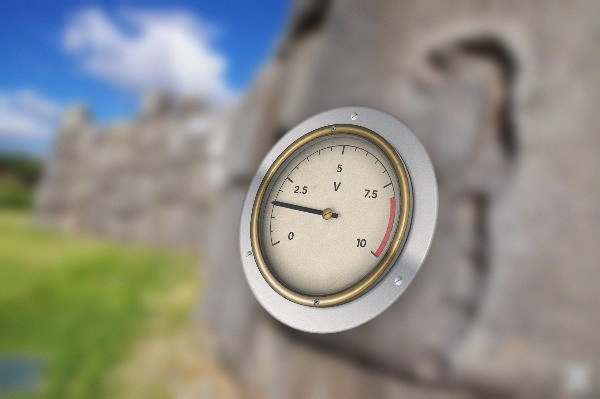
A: 1.5 V
